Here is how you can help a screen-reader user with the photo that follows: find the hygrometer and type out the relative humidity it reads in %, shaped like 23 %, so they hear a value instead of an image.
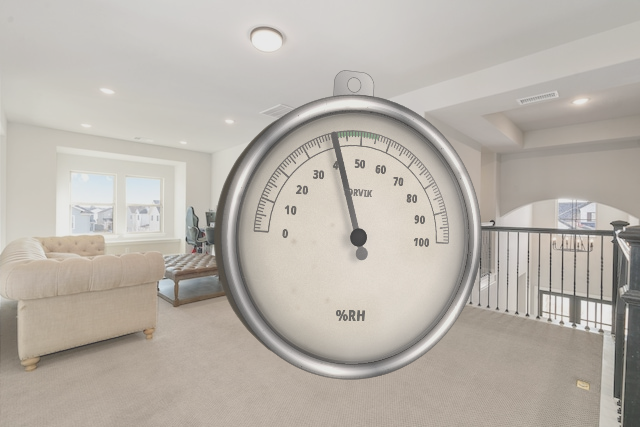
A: 40 %
